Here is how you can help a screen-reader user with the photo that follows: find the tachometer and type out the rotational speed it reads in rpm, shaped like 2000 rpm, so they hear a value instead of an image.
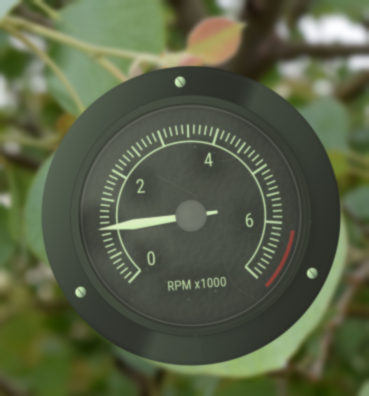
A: 1000 rpm
